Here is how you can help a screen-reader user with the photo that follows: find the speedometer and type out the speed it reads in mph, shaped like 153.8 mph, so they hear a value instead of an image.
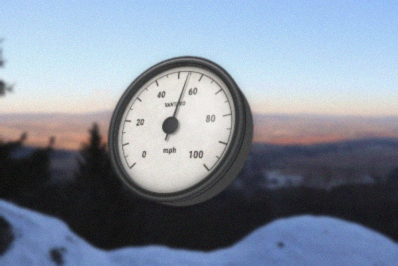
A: 55 mph
